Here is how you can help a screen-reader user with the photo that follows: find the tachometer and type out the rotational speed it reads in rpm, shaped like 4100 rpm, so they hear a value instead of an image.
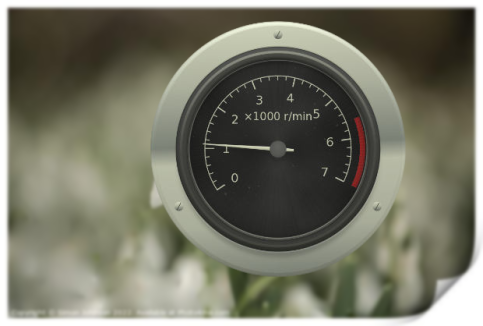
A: 1100 rpm
